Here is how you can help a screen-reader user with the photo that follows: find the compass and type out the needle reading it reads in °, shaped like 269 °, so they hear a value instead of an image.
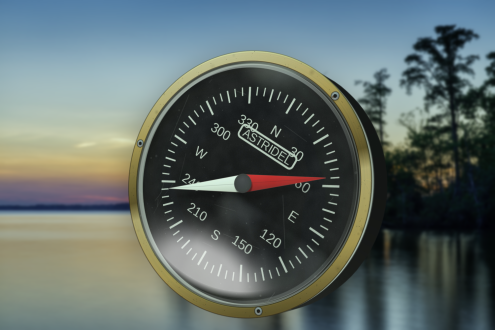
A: 55 °
